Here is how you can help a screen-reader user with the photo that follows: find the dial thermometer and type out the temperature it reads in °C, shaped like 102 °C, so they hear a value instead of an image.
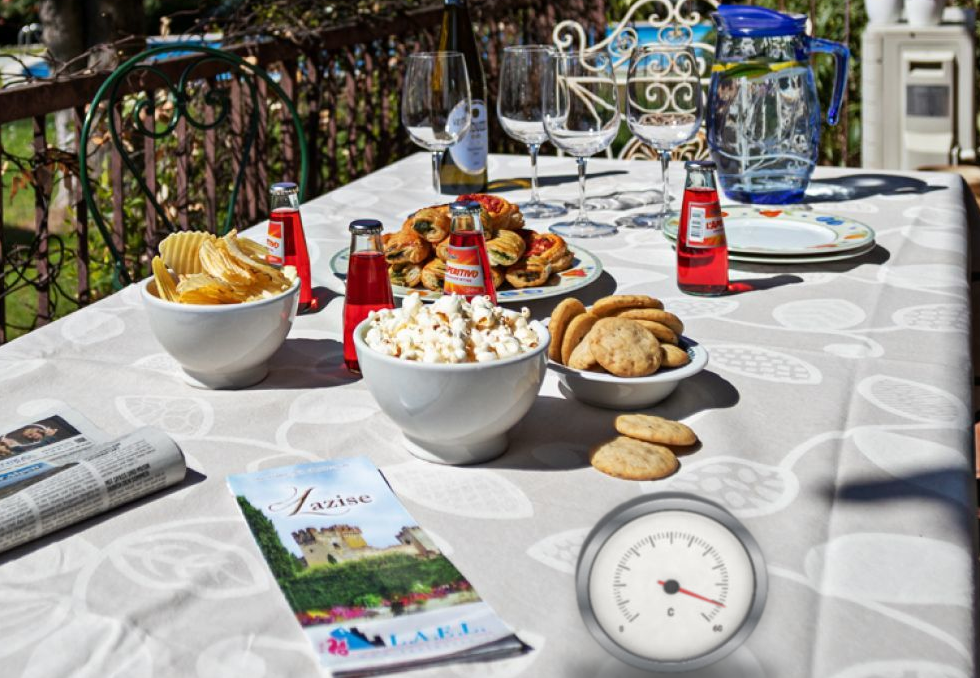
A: 55 °C
